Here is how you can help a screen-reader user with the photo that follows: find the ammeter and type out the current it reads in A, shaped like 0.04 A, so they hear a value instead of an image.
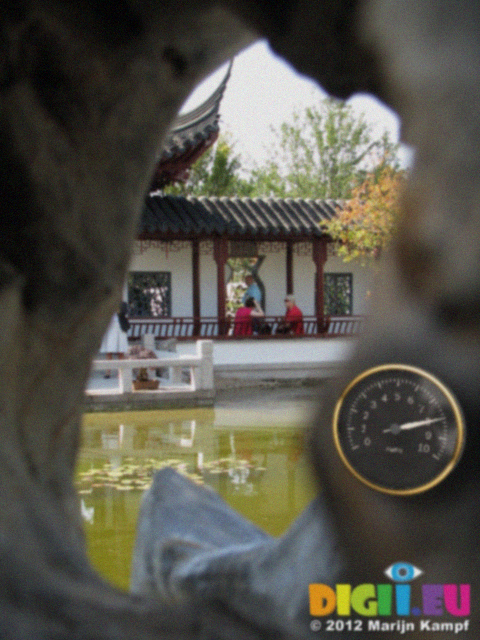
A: 8 A
